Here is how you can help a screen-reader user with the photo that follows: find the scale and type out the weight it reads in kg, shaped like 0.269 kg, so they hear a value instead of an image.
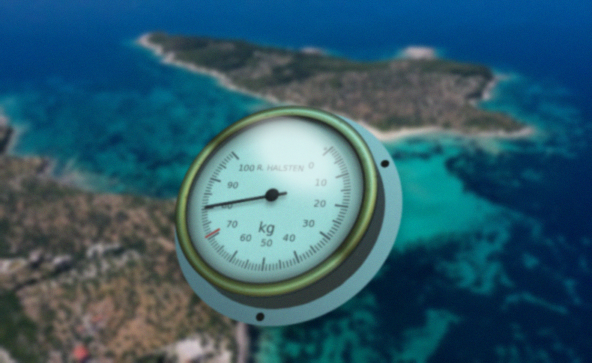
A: 80 kg
